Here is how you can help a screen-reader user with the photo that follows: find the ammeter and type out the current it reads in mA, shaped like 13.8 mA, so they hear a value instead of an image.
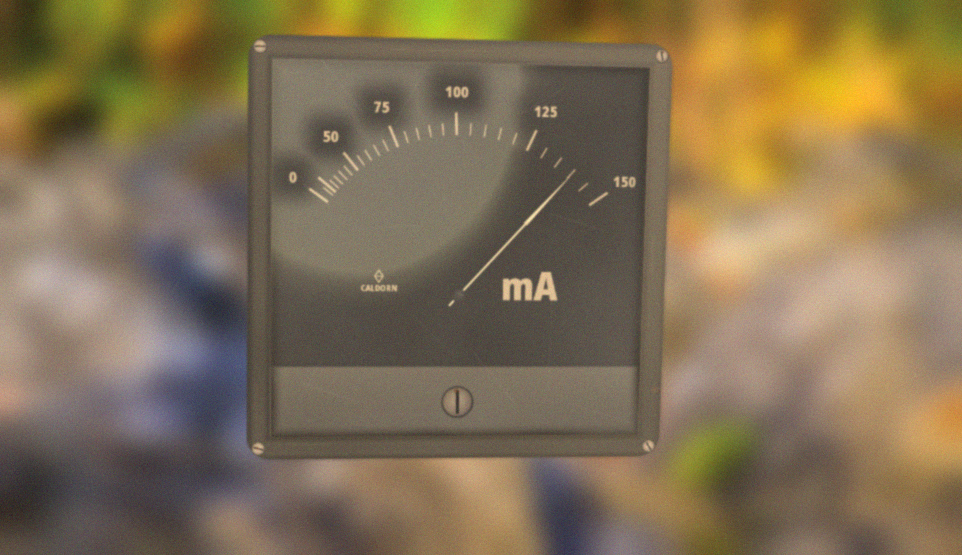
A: 140 mA
